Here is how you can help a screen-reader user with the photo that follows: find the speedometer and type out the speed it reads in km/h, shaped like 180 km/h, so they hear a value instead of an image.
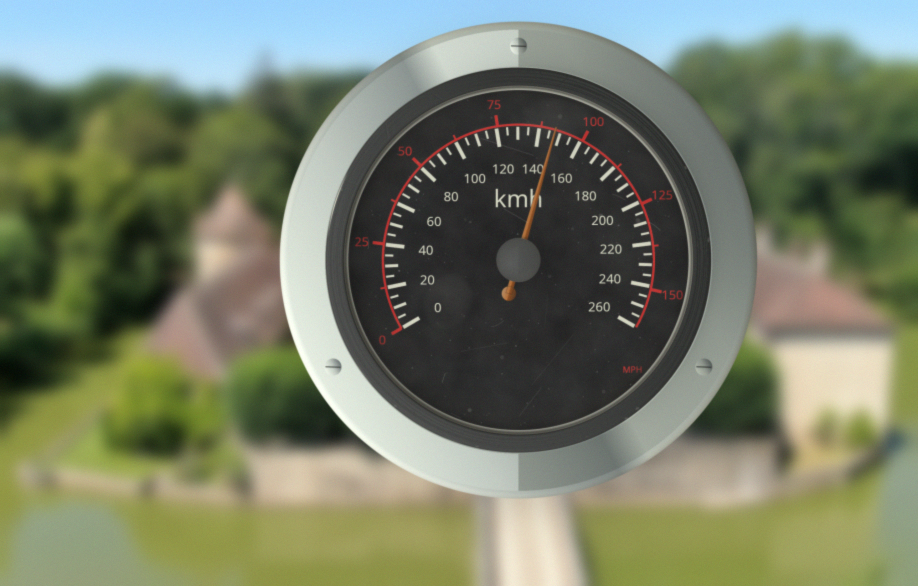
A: 147.5 km/h
